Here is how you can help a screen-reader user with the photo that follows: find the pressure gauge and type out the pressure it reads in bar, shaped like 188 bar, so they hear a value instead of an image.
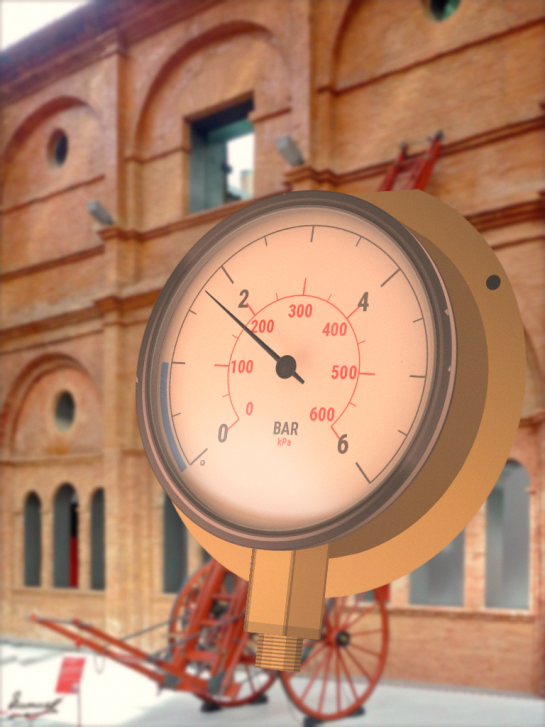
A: 1.75 bar
